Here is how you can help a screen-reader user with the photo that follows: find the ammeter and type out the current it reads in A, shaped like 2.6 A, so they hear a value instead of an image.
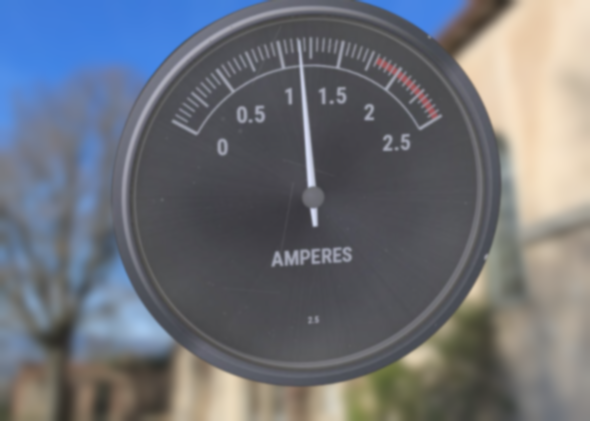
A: 1.15 A
